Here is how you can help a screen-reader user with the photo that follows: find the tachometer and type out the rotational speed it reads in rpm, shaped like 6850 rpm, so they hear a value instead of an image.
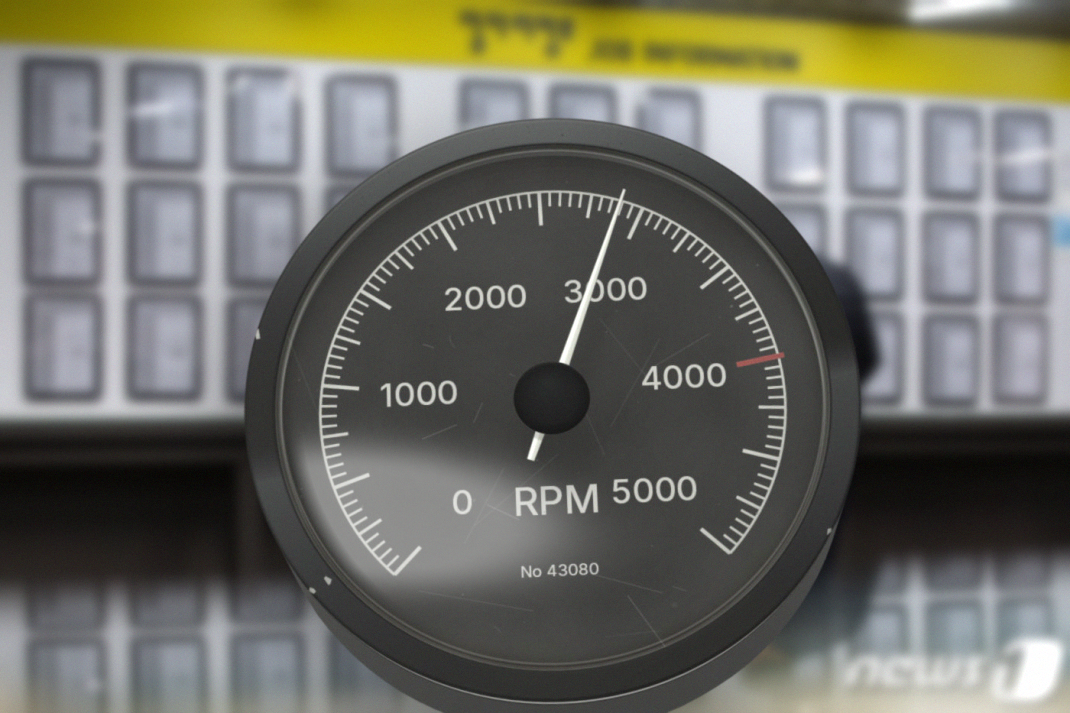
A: 2900 rpm
